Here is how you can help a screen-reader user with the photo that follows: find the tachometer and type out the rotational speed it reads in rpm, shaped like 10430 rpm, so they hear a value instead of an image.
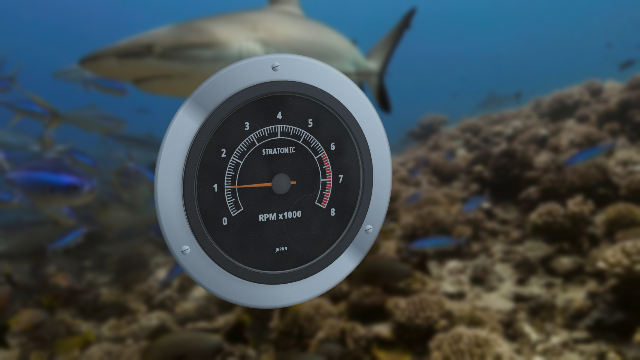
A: 1000 rpm
